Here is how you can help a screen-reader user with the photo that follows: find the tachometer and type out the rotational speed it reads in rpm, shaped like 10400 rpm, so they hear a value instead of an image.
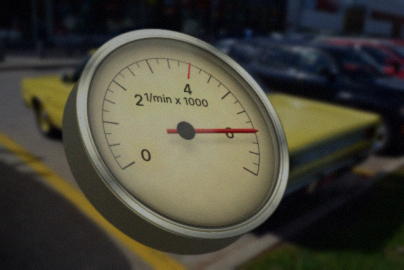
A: 6000 rpm
